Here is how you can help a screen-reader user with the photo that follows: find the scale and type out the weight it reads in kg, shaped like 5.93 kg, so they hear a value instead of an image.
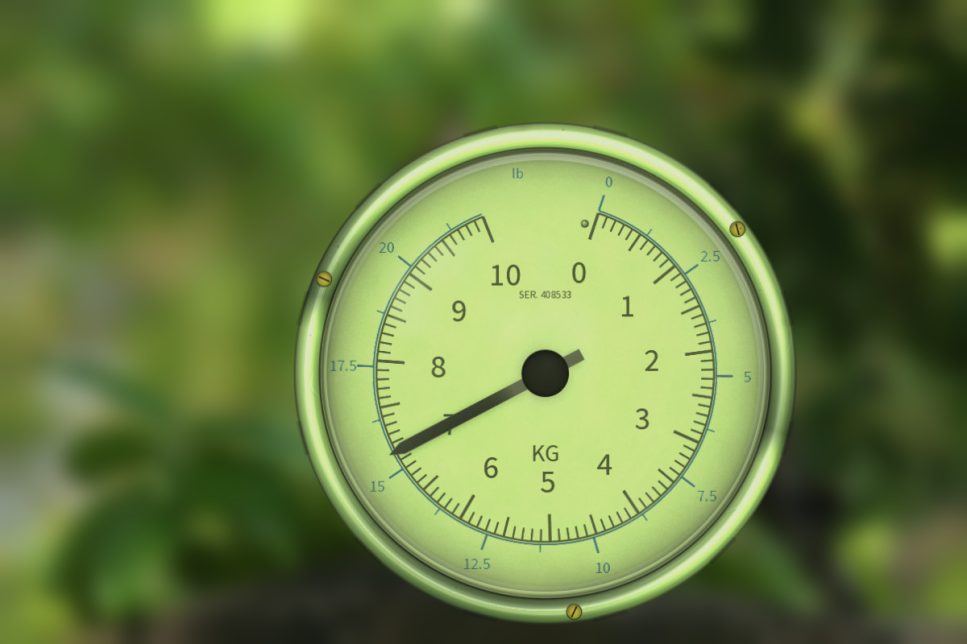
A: 7 kg
